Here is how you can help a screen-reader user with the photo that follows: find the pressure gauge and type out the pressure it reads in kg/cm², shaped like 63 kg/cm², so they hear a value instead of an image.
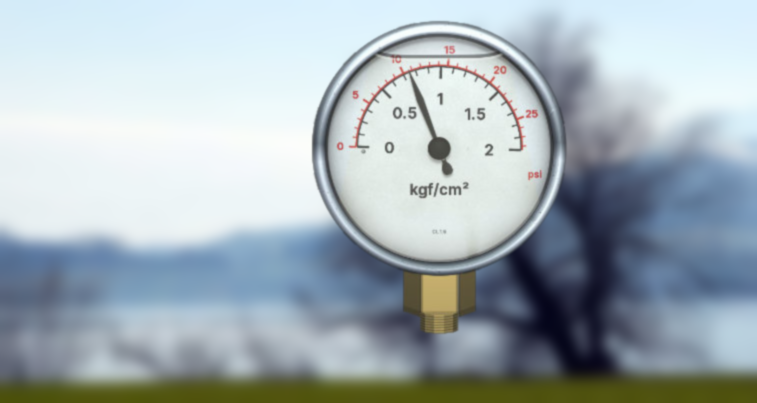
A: 0.75 kg/cm²
